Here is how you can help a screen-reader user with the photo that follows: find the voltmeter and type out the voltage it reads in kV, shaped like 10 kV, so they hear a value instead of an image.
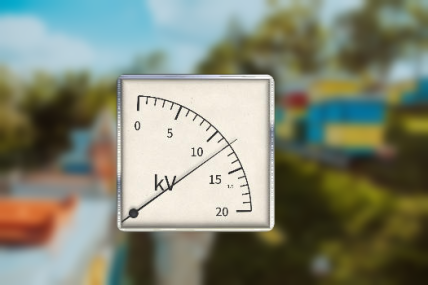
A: 12 kV
